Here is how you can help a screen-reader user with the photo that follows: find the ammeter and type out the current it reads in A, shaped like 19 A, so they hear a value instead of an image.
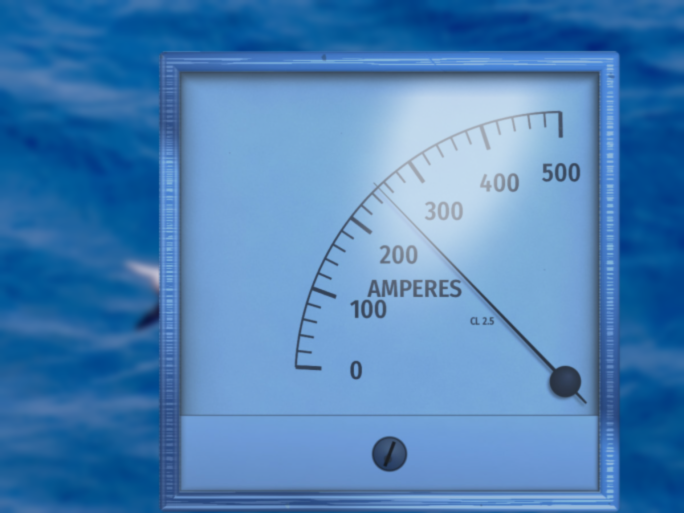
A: 250 A
